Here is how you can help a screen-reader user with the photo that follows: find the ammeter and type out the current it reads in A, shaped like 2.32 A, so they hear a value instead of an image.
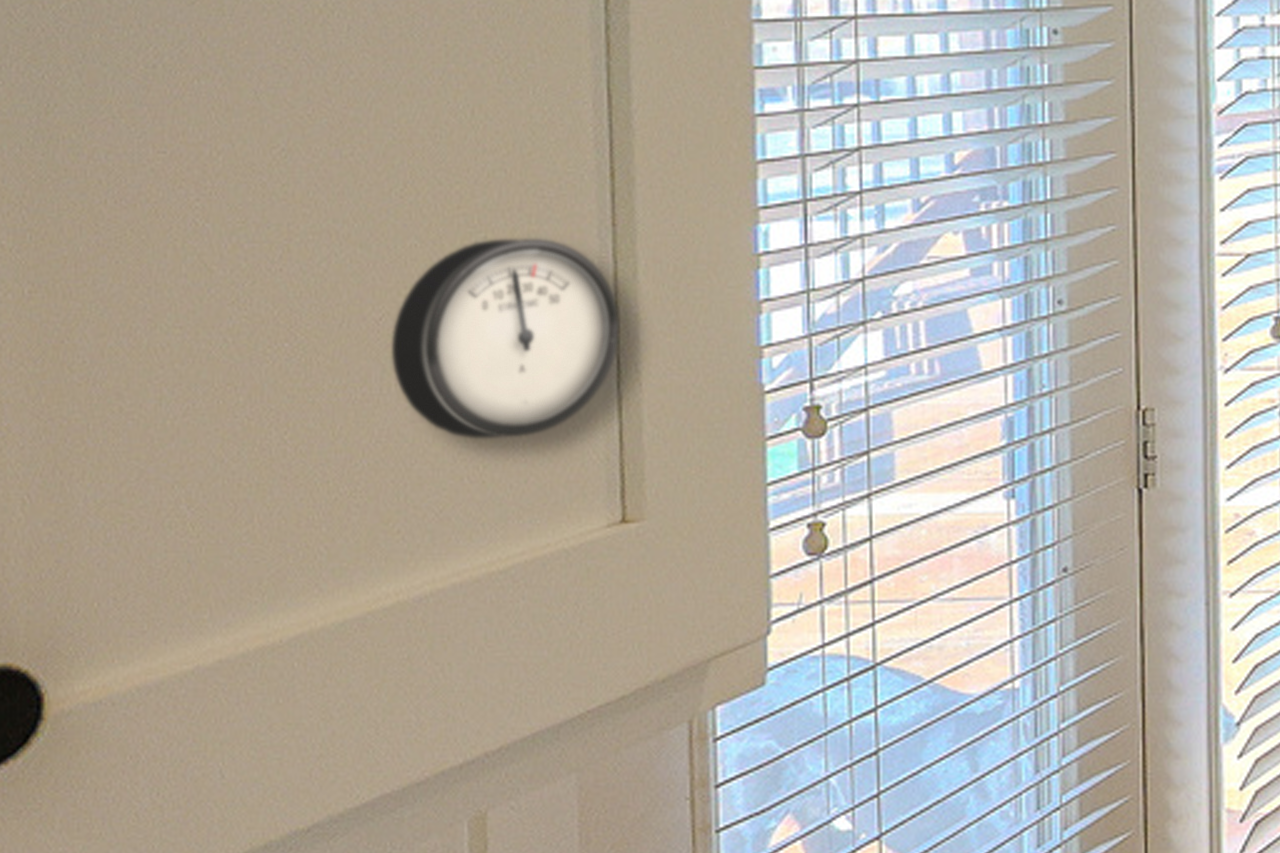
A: 20 A
